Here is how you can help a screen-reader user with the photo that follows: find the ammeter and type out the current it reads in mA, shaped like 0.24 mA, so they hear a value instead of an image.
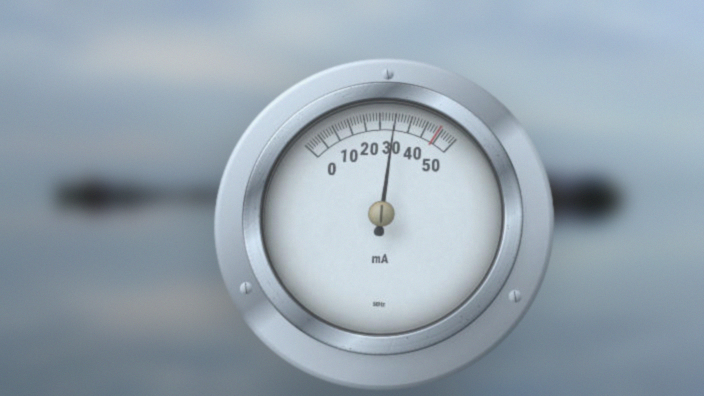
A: 30 mA
